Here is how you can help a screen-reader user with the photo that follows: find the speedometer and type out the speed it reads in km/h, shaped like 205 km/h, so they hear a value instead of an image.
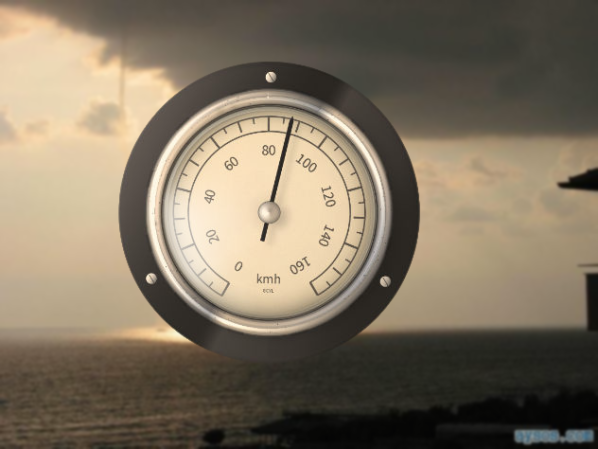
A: 87.5 km/h
